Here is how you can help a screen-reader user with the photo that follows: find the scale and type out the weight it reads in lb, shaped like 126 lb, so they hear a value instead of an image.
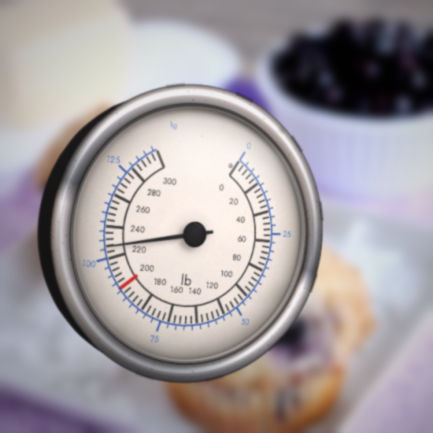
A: 228 lb
